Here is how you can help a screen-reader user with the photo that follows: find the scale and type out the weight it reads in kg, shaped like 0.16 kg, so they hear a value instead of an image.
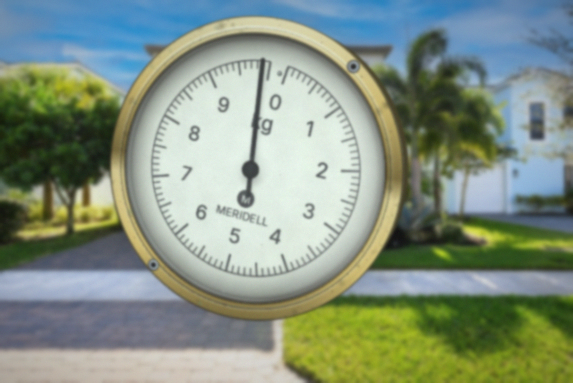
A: 9.9 kg
